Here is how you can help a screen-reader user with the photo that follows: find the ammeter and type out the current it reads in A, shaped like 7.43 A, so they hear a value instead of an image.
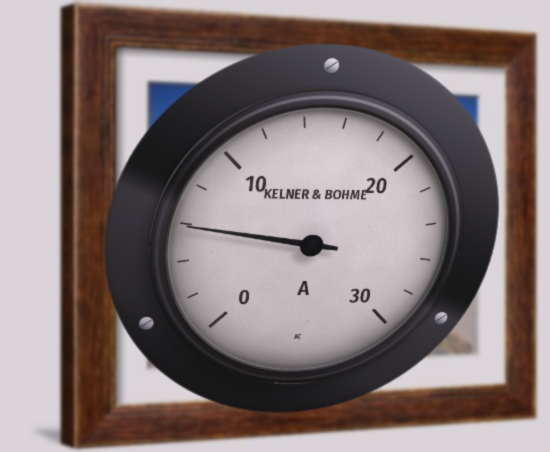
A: 6 A
